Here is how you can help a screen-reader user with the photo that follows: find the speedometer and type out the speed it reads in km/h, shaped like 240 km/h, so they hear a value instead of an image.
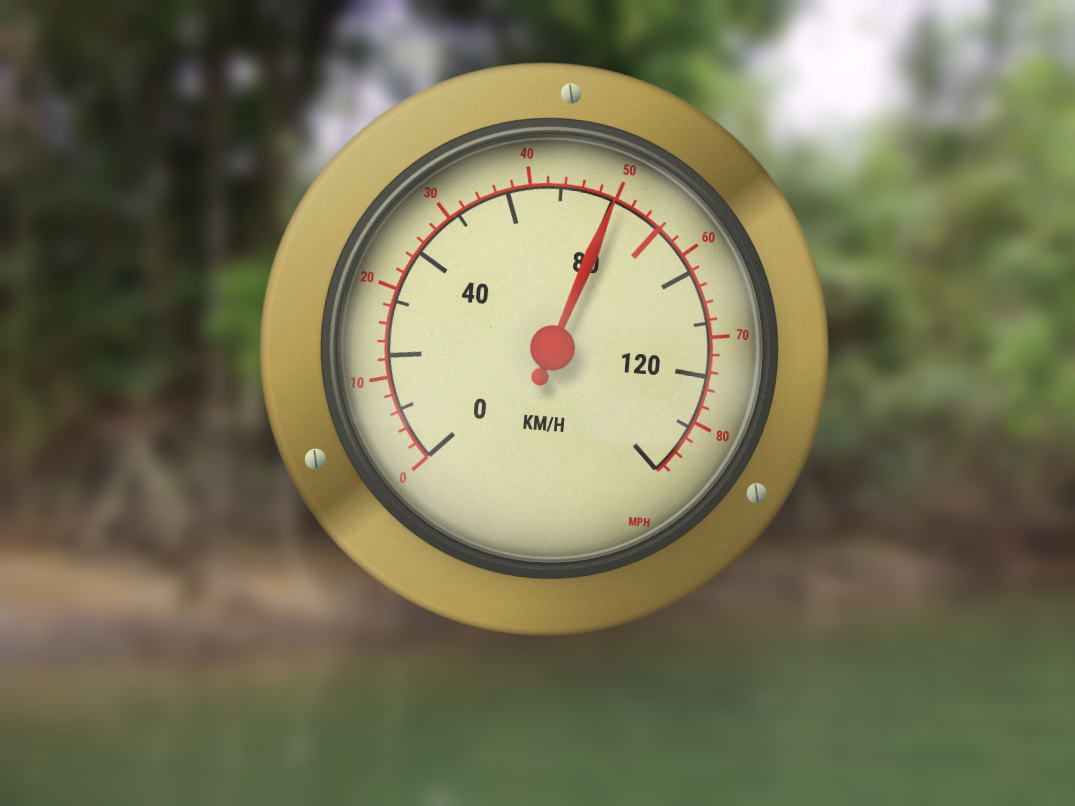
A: 80 km/h
